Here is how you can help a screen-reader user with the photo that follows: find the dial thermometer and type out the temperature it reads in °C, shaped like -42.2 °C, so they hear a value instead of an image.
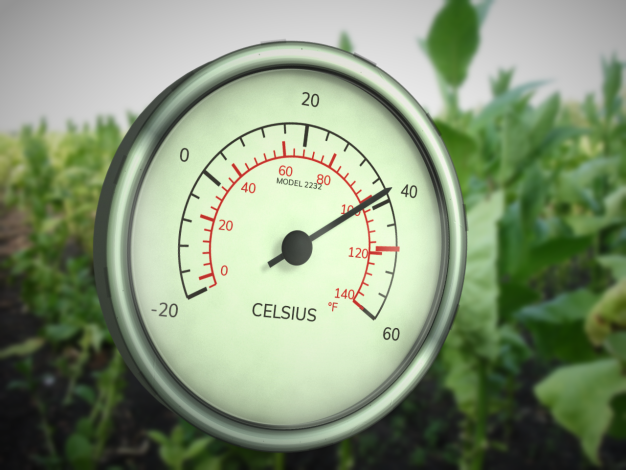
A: 38 °C
